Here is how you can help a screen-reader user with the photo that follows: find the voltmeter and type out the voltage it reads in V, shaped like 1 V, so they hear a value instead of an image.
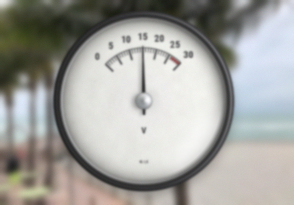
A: 15 V
